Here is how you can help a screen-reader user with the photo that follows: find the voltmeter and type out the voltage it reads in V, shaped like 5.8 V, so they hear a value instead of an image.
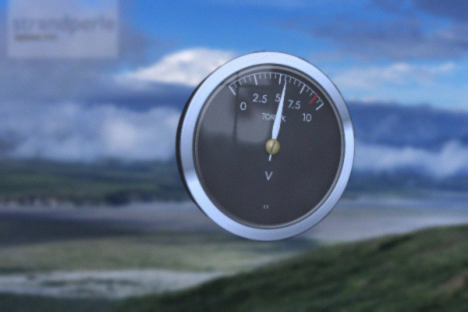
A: 5.5 V
